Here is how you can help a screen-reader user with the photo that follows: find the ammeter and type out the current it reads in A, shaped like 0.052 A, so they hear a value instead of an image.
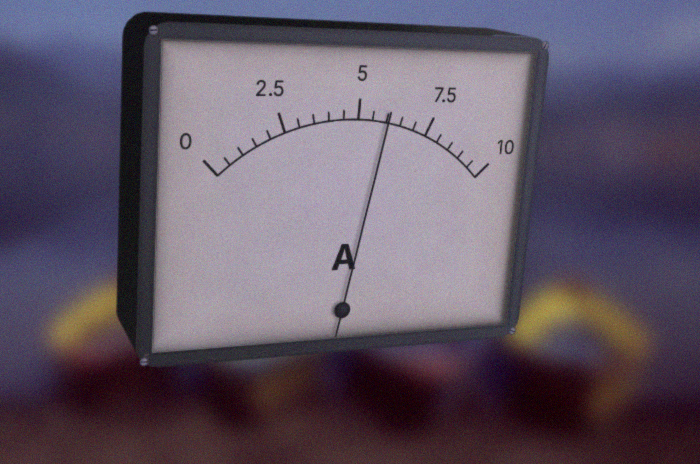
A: 6 A
